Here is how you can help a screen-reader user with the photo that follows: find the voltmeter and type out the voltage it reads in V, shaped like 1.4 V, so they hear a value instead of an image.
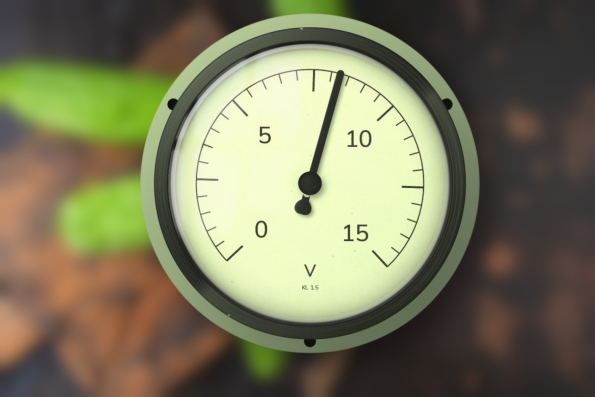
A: 8.25 V
